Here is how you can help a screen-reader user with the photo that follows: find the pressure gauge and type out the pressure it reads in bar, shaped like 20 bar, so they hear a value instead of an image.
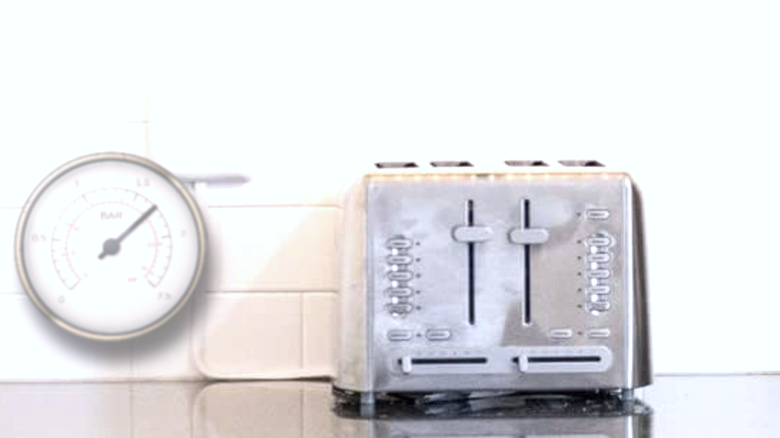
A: 1.7 bar
